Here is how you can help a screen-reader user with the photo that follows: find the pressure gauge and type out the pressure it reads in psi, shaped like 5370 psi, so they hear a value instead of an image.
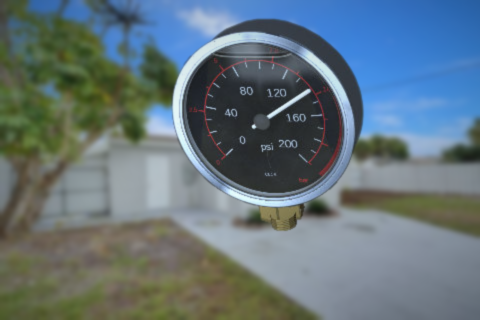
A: 140 psi
